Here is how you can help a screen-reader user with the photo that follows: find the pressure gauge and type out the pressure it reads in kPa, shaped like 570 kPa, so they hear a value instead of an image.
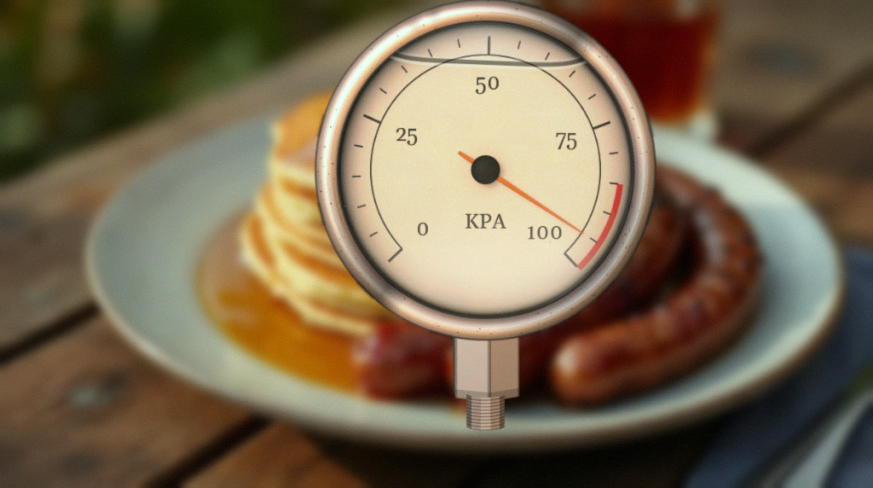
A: 95 kPa
